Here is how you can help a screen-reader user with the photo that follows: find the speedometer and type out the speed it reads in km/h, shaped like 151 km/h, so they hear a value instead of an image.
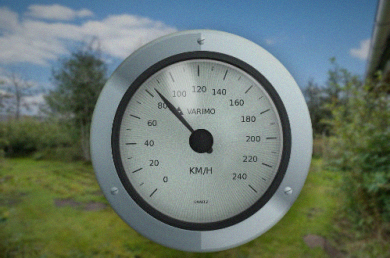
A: 85 km/h
